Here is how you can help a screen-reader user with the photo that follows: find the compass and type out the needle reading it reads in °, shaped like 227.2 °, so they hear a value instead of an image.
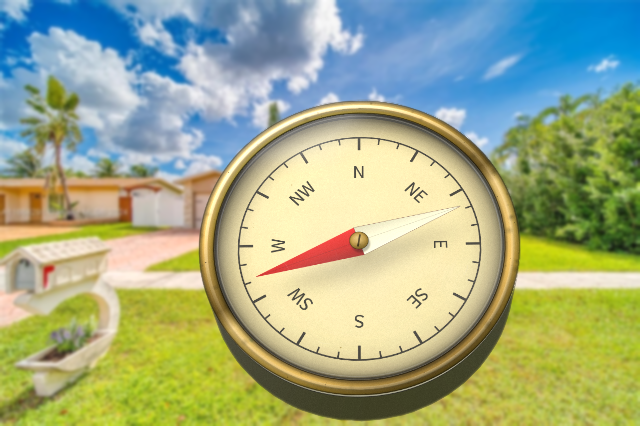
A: 250 °
